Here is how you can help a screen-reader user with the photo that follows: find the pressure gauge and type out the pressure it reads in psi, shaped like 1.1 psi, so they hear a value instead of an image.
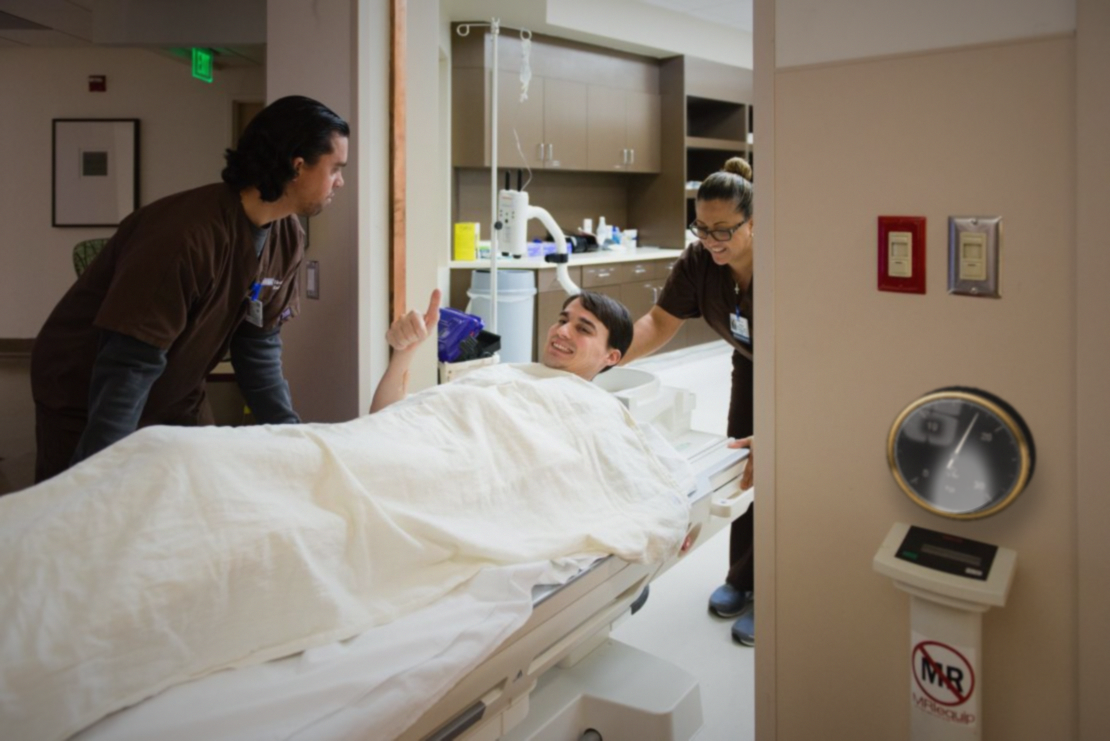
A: 17 psi
